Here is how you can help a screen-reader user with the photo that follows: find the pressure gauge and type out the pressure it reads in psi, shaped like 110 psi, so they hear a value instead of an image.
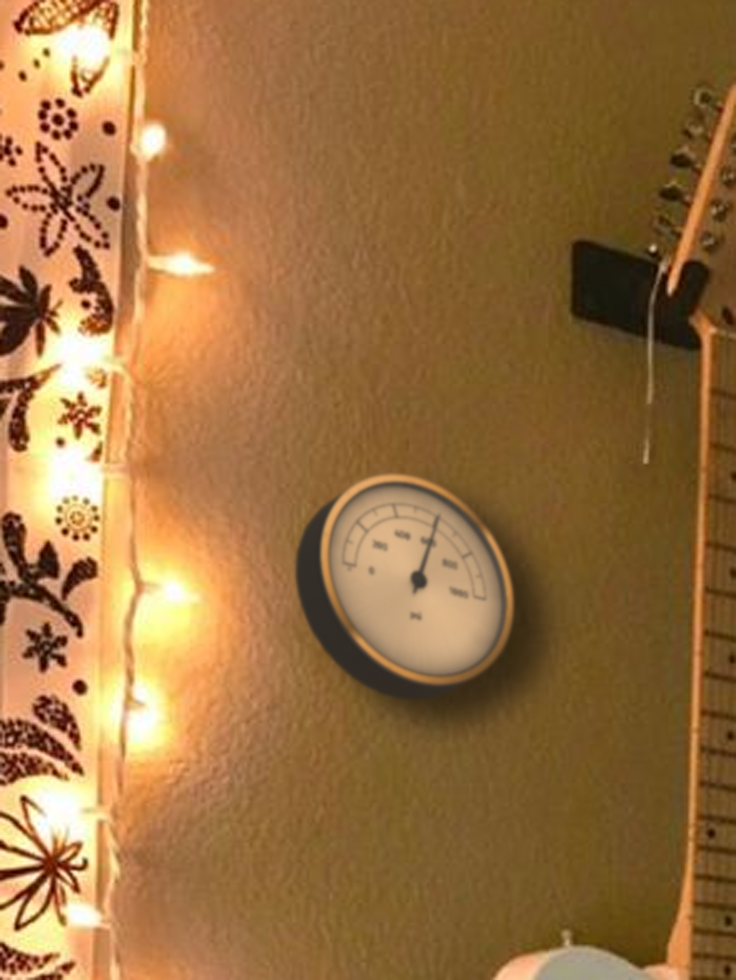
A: 600 psi
